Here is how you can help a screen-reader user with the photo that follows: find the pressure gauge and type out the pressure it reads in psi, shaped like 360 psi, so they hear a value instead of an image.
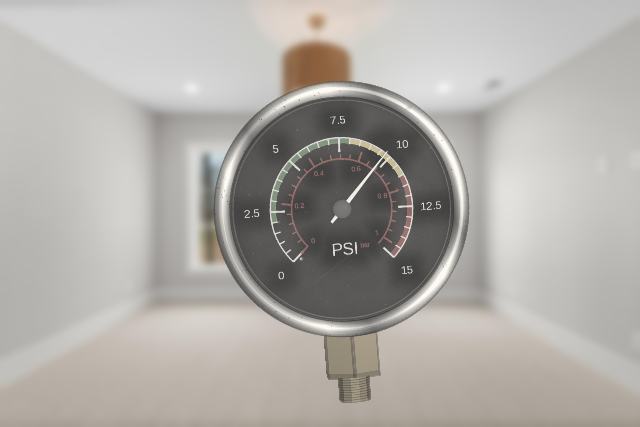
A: 9.75 psi
